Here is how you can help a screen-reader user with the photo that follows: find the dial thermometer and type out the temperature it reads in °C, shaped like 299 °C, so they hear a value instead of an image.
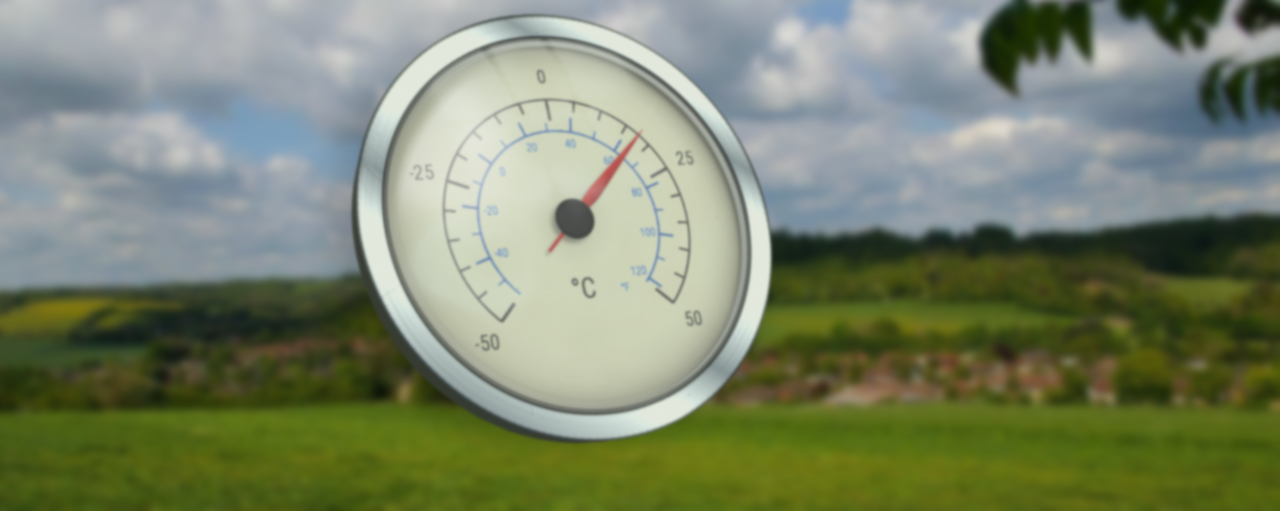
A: 17.5 °C
